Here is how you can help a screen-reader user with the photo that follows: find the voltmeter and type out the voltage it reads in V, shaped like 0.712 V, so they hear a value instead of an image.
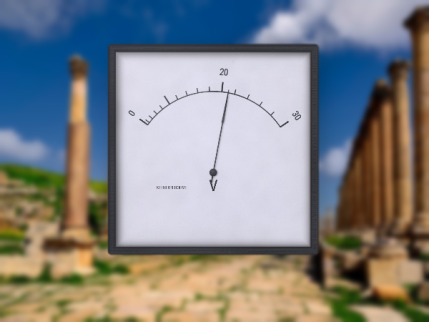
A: 21 V
